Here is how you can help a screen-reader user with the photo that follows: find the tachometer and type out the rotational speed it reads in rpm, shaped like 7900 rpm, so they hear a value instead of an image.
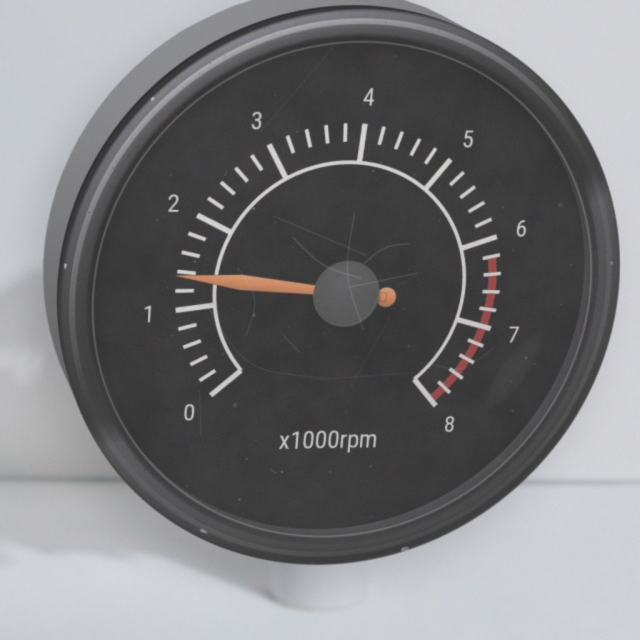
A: 1400 rpm
